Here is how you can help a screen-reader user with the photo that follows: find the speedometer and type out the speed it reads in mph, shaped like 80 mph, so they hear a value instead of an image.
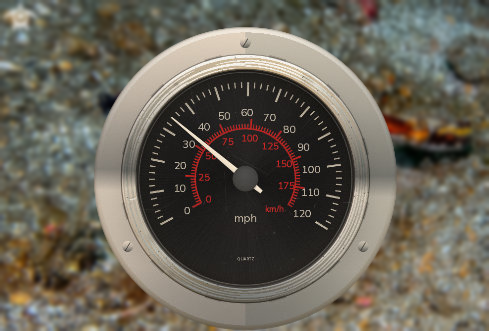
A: 34 mph
